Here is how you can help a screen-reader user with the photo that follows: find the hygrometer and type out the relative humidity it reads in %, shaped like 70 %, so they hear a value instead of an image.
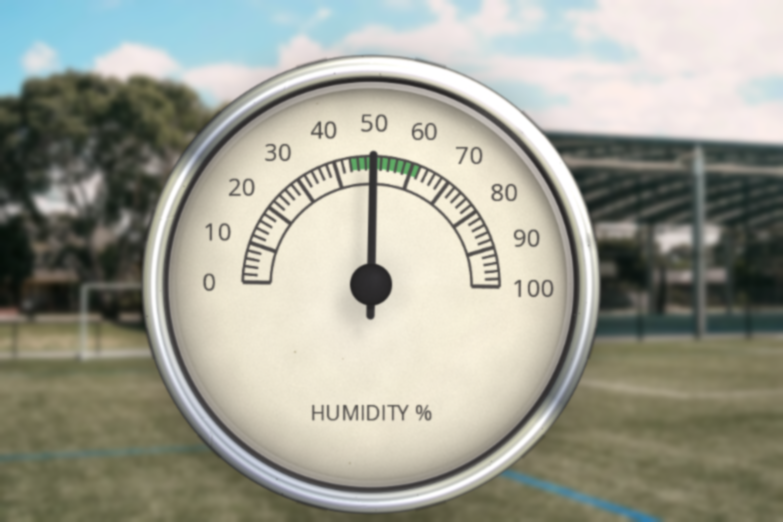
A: 50 %
